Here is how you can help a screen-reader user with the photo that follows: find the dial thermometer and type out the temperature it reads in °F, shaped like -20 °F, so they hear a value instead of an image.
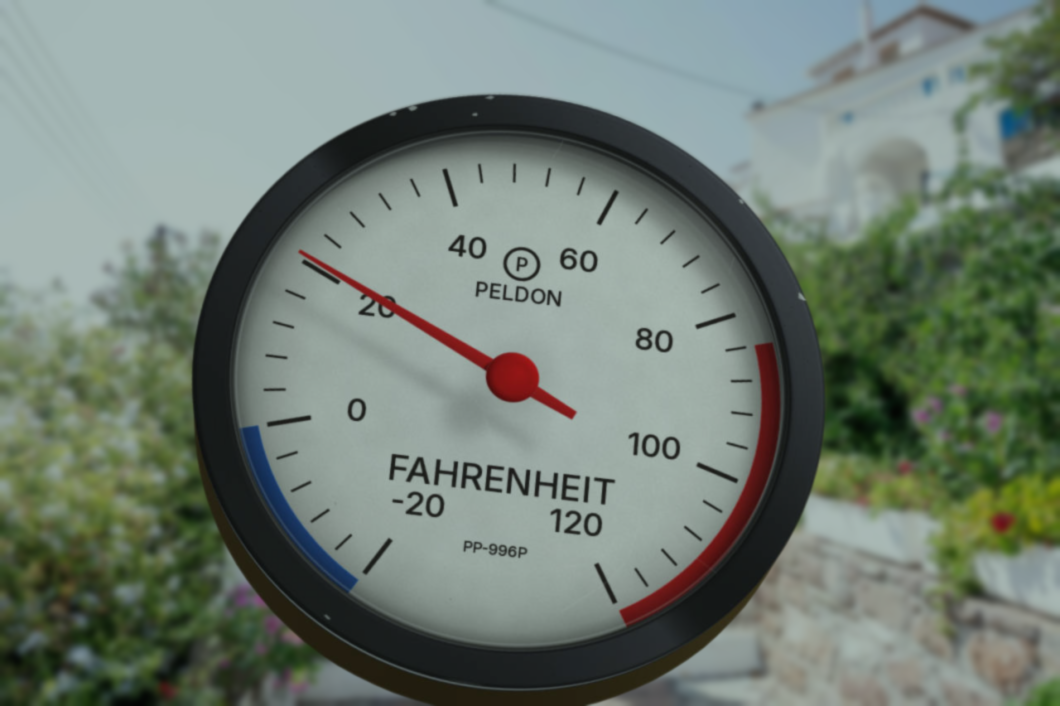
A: 20 °F
